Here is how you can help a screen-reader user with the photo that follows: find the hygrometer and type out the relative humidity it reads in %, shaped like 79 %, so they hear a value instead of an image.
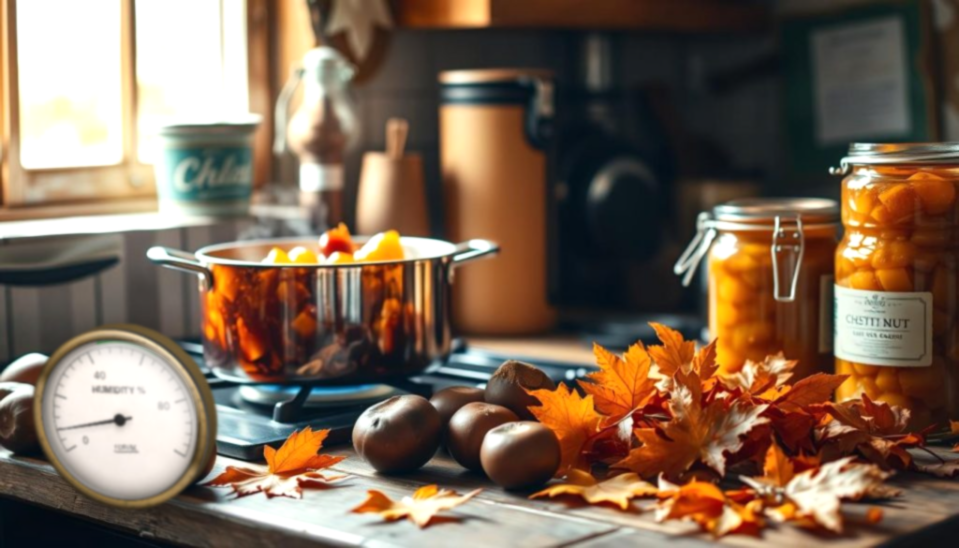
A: 8 %
